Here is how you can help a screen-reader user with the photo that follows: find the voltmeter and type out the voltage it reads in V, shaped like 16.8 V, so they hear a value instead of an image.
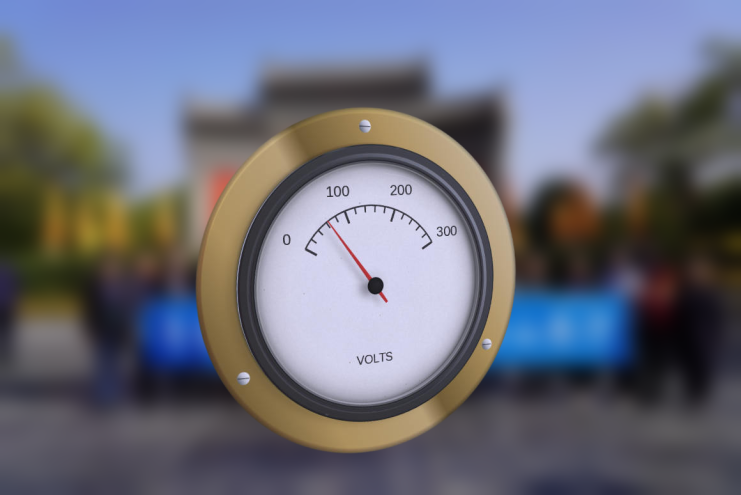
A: 60 V
